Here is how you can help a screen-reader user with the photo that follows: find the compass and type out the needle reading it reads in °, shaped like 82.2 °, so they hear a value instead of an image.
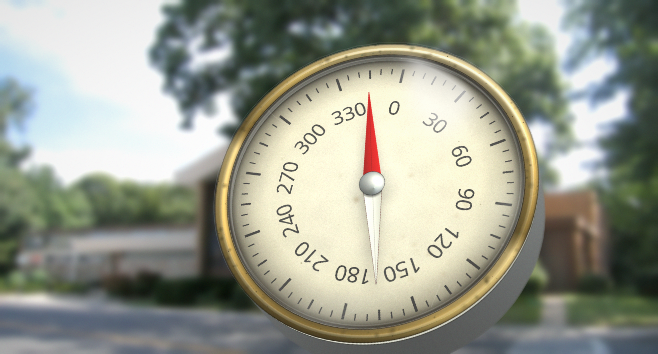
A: 345 °
